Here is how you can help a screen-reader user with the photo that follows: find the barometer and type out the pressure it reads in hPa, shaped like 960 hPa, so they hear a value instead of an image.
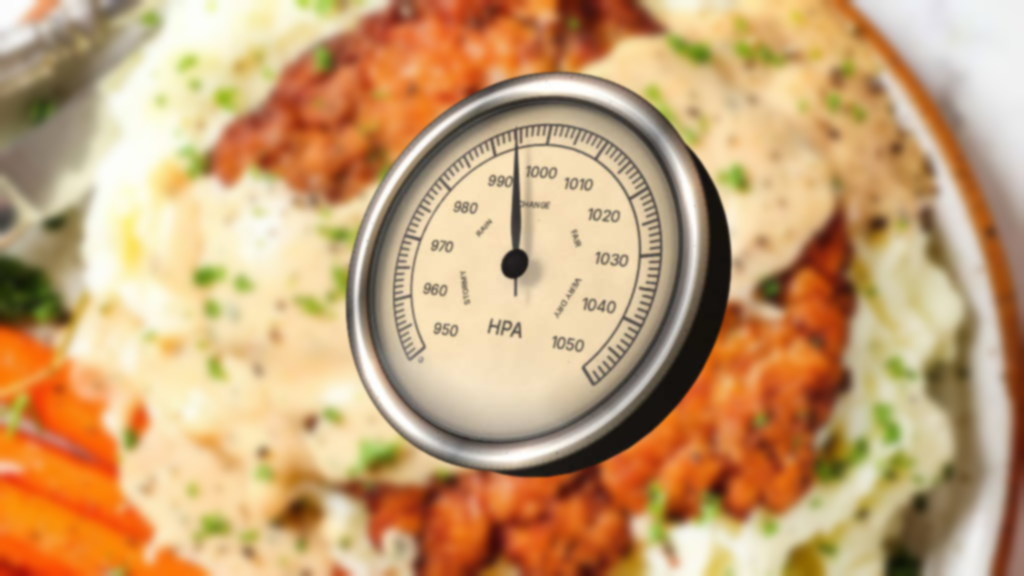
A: 995 hPa
